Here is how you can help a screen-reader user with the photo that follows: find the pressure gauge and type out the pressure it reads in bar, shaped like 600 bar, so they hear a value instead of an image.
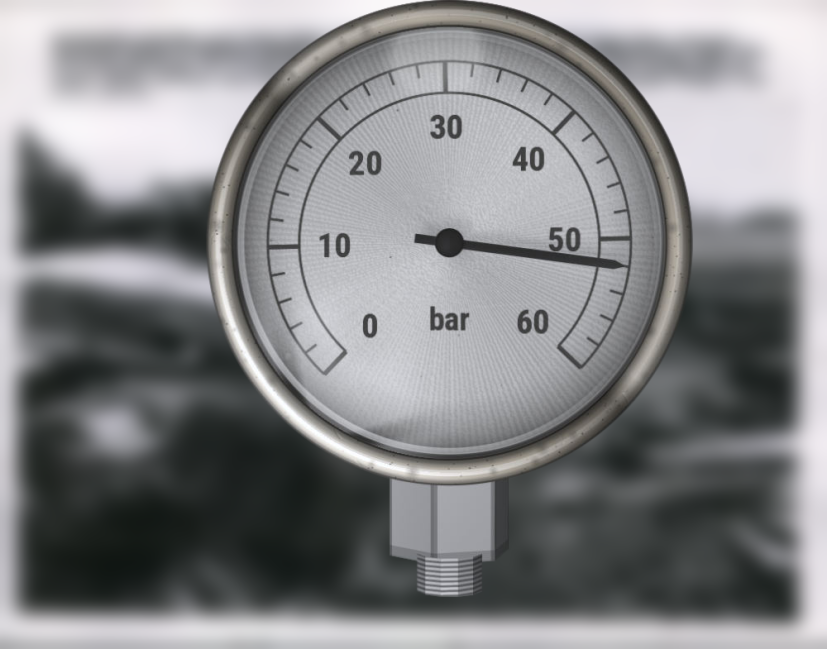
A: 52 bar
